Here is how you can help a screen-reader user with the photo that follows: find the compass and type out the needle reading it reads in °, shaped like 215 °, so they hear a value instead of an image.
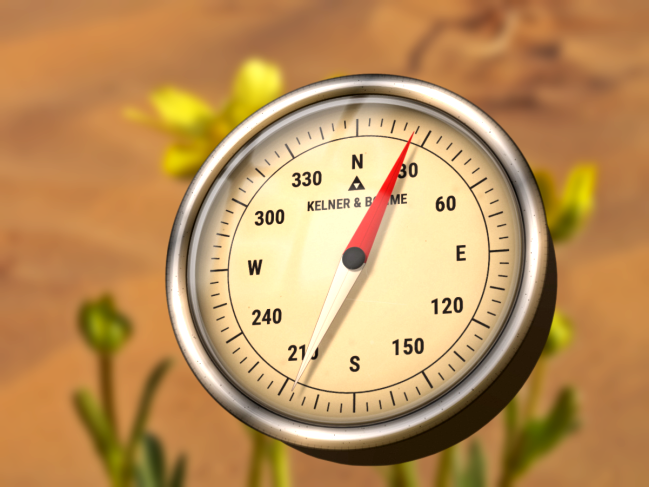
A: 25 °
